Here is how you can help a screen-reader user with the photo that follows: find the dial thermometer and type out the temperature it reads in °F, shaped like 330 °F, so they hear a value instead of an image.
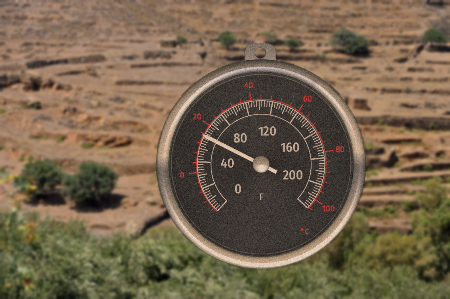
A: 60 °F
